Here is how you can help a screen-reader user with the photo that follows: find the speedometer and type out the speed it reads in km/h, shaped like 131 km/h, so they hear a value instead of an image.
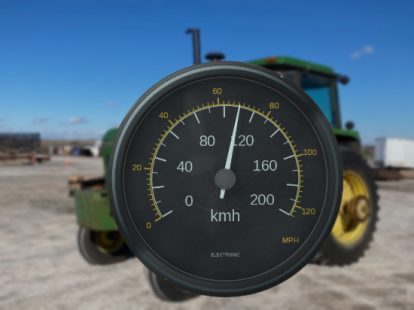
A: 110 km/h
